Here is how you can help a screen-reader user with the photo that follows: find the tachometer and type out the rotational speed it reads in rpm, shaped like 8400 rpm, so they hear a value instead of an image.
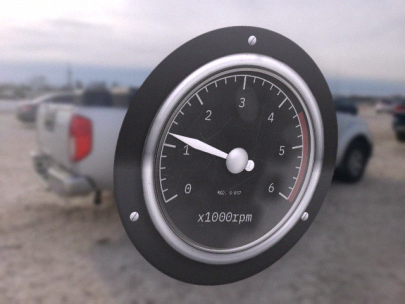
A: 1200 rpm
